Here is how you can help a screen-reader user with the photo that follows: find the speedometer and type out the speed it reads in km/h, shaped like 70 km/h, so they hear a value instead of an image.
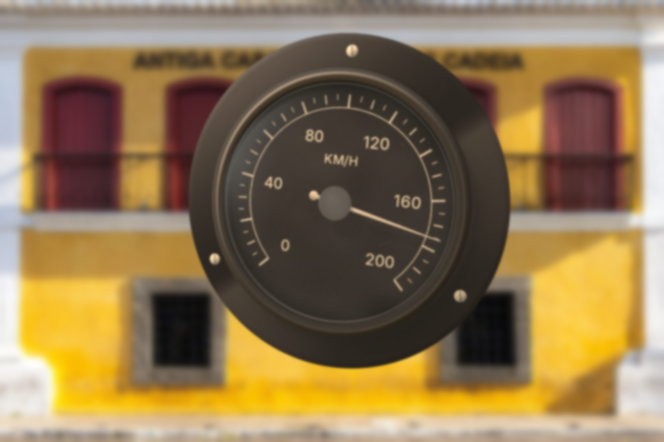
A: 175 km/h
